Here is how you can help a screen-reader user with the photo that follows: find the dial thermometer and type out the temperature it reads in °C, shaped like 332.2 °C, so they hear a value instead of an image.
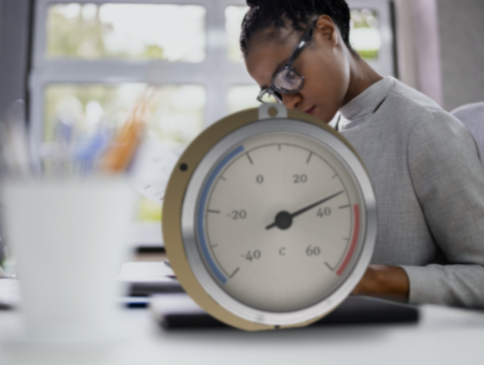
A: 35 °C
